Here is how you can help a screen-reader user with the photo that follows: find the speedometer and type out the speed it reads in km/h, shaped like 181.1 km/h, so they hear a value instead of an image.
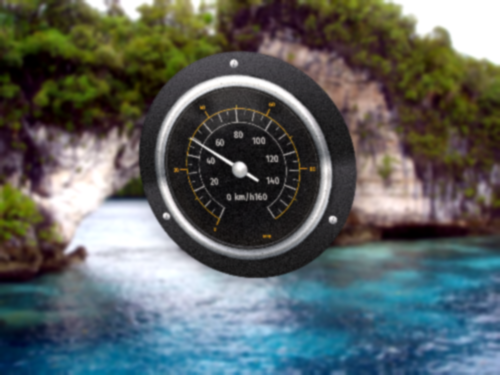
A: 50 km/h
